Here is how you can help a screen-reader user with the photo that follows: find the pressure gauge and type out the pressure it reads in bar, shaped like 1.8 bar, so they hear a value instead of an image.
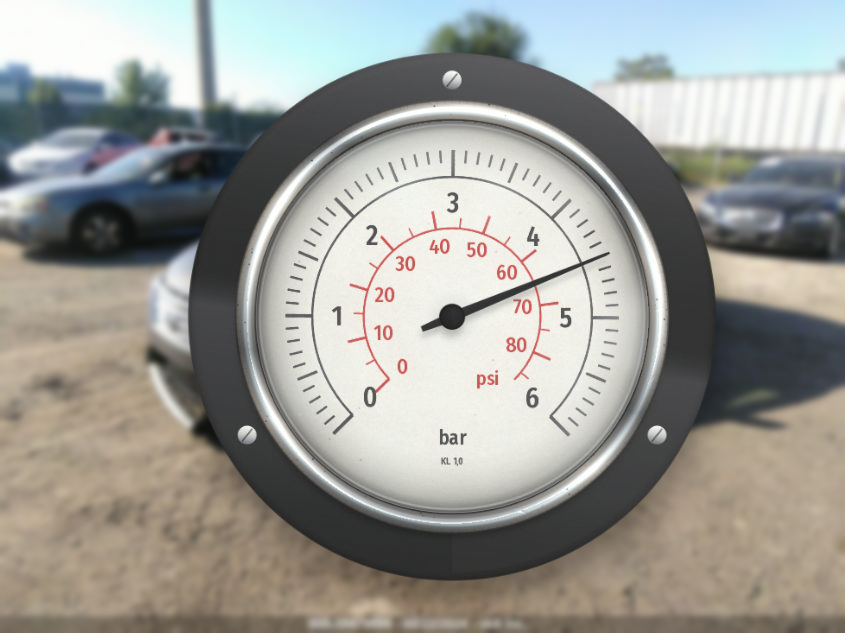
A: 4.5 bar
